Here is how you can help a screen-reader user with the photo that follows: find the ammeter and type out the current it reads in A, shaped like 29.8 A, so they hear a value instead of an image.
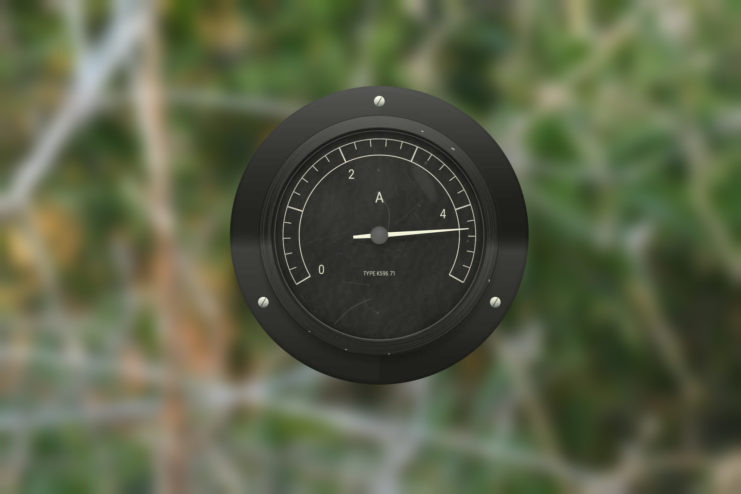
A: 4.3 A
